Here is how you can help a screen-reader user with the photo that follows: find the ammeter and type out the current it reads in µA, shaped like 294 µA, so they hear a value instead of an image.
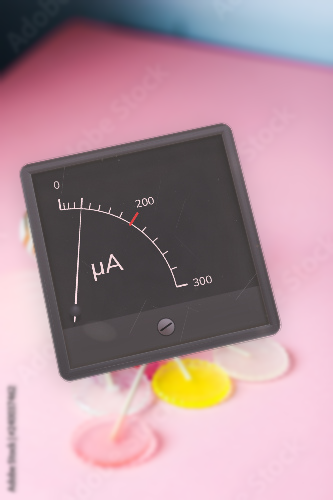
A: 100 µA
